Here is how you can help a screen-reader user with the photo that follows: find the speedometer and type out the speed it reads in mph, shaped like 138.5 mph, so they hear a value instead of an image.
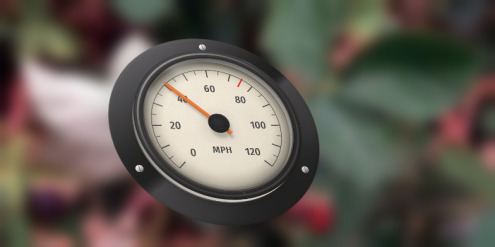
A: 40 mph
